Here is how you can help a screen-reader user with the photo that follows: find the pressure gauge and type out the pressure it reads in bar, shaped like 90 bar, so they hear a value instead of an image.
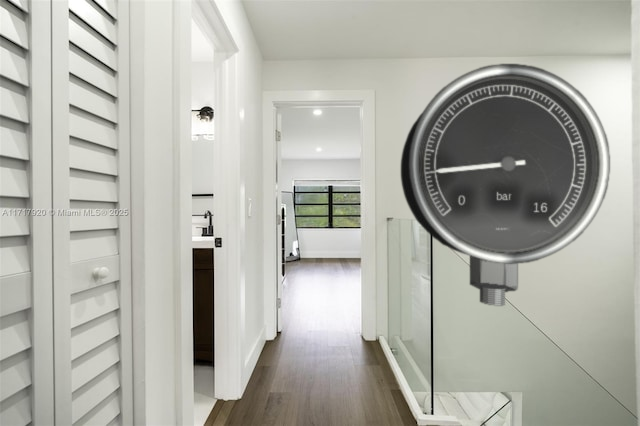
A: 2 bar
